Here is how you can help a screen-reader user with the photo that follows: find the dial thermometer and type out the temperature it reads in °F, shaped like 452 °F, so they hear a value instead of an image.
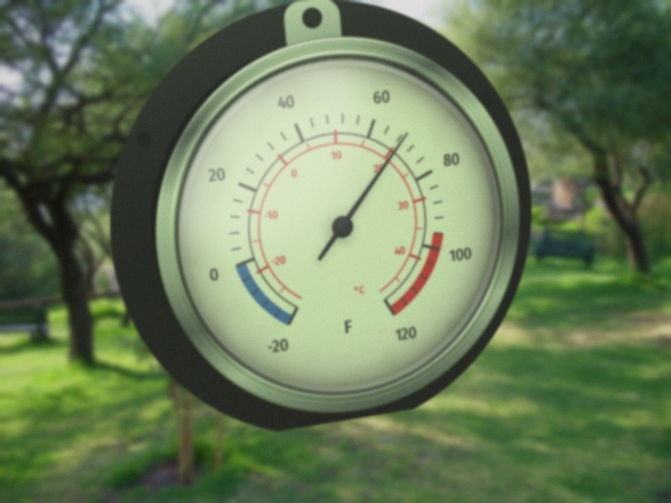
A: 68 °F
